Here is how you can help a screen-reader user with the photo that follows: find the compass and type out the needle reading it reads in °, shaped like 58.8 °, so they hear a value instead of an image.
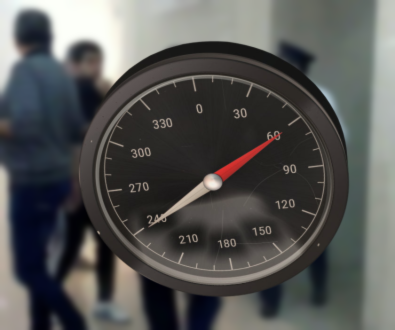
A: 60 °
